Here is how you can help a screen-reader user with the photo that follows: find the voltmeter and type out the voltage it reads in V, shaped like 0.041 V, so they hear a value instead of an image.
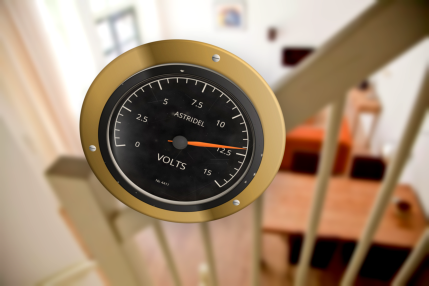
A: 12 V
